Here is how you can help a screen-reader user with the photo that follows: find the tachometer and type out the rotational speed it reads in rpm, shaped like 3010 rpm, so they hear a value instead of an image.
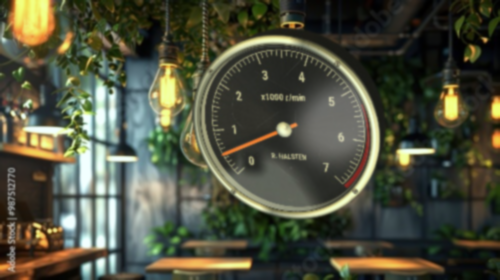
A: 500 rpm
